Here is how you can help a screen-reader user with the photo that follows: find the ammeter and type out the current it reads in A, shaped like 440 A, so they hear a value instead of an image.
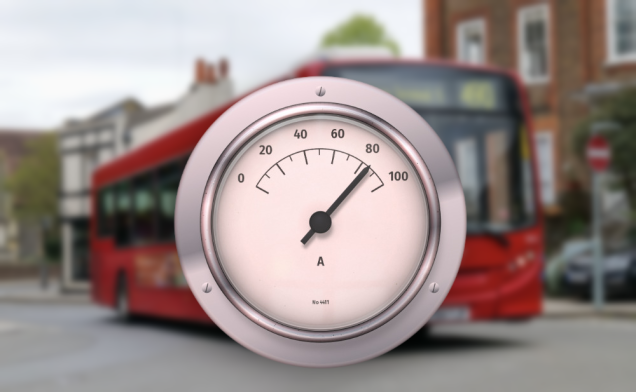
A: 85 A
